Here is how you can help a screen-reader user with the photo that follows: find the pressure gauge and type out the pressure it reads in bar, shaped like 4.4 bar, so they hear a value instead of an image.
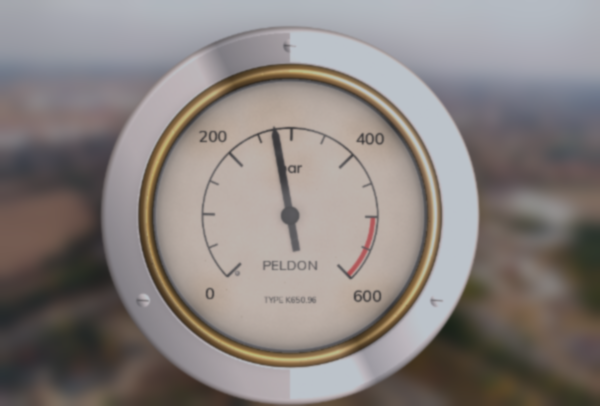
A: 275 bar
